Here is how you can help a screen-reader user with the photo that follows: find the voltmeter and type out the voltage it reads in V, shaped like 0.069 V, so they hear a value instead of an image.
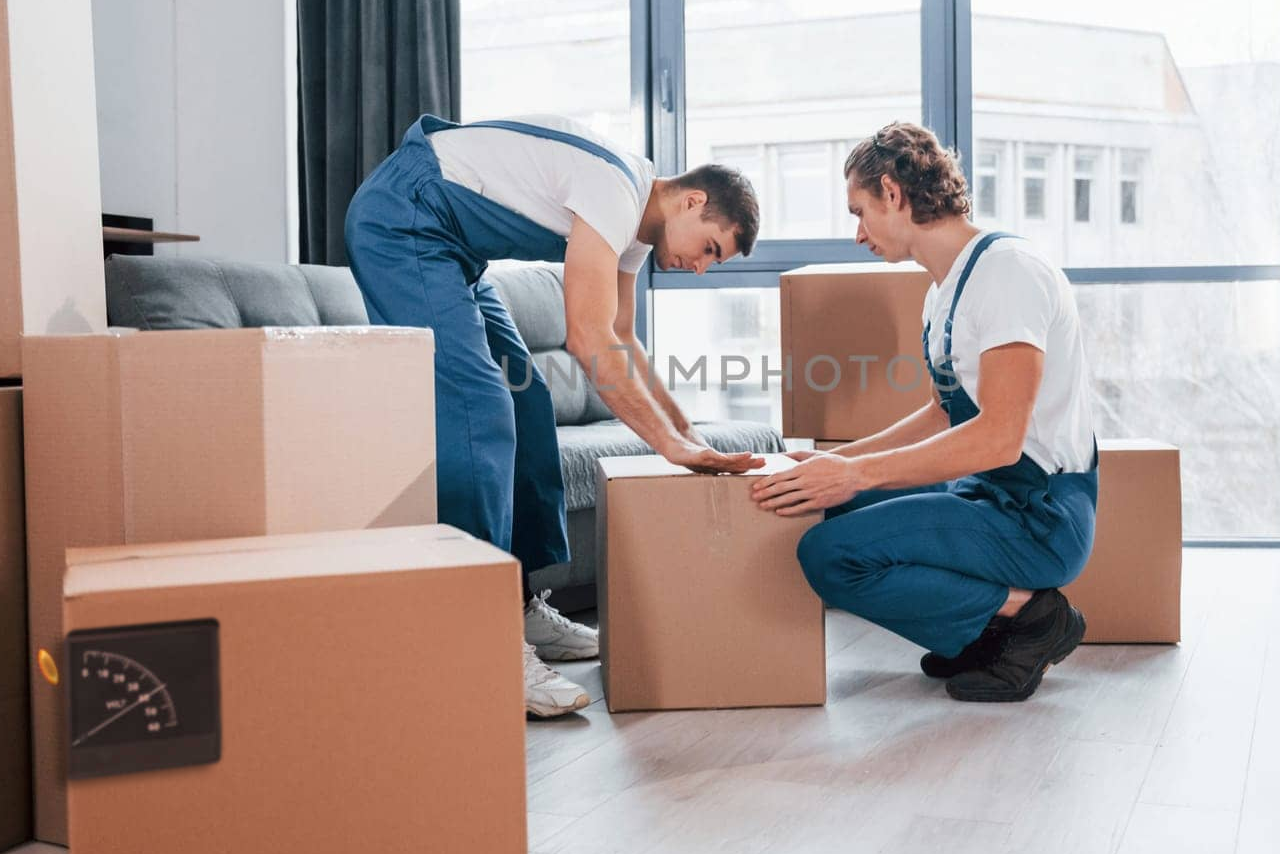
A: 40 V
